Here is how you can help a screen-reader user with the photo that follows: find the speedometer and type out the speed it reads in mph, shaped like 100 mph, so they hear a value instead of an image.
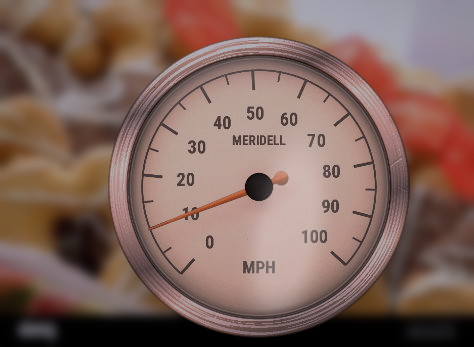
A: 10 mph
